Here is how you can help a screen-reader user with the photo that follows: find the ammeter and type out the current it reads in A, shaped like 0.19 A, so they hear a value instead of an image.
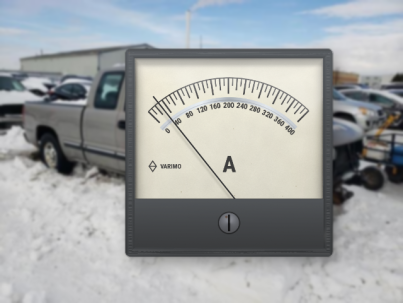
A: 30 A
